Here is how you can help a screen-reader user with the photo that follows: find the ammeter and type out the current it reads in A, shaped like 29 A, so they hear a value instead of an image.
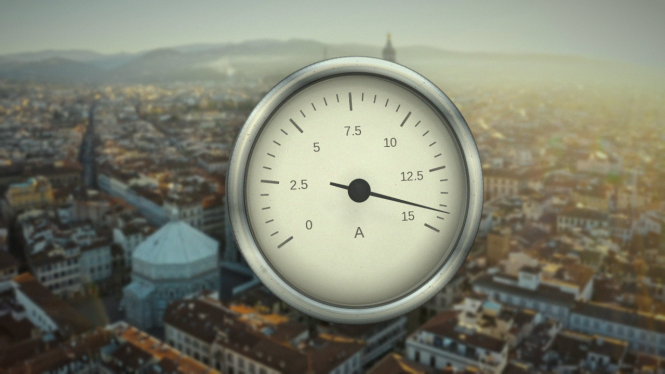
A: 14.25 A
